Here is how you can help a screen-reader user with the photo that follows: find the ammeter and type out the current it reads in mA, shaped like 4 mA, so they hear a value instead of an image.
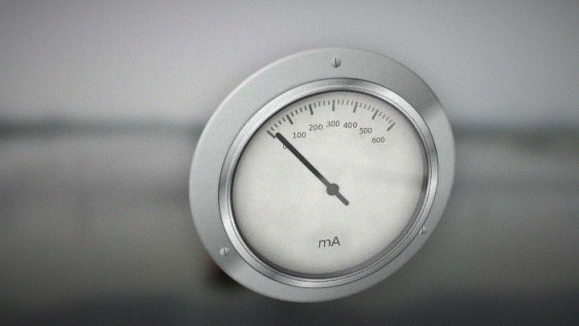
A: 20 mA
